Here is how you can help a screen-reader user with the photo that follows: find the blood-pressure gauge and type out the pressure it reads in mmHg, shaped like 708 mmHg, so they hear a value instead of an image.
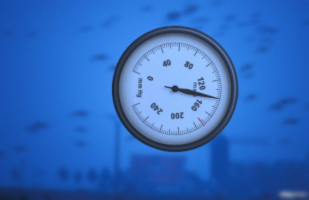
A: 140 mmHg
